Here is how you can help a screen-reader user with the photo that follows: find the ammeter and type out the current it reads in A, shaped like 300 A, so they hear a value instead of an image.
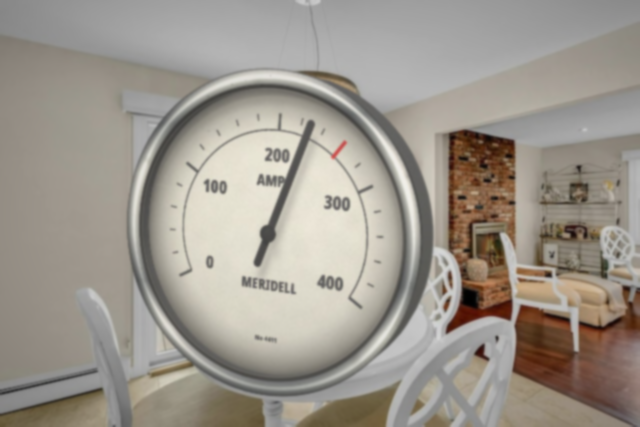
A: 230 A
